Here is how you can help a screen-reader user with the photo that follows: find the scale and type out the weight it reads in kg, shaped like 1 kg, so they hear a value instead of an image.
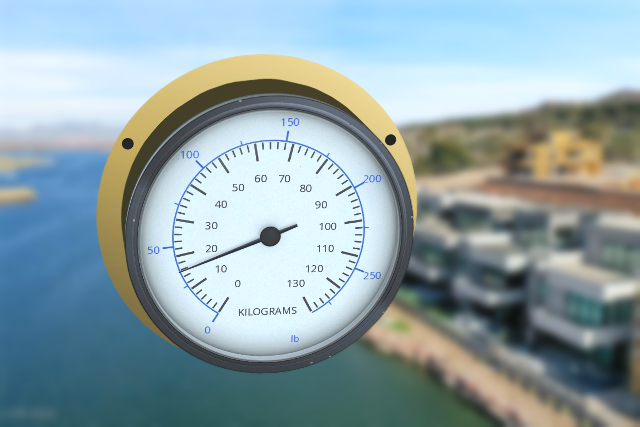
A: 16 kg
